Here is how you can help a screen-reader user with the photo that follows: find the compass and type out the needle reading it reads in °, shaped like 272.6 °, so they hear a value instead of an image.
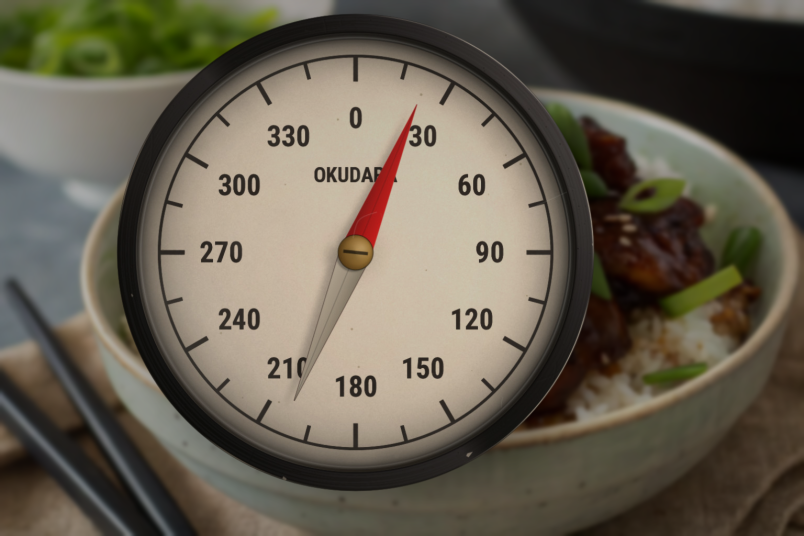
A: 22.5 °
